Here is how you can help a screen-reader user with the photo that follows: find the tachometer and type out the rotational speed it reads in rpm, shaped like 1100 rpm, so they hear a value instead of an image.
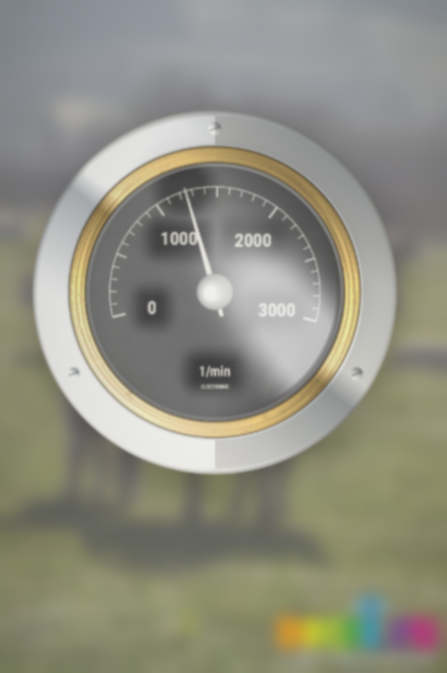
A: 1250 rpm
